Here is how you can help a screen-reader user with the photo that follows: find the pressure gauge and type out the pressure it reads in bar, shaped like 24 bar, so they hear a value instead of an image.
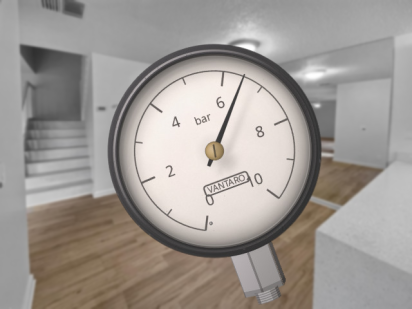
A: 6.5 bar
